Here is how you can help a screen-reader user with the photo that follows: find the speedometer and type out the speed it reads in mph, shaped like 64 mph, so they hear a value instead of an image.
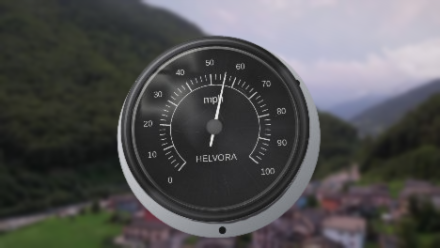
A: 56 mph
